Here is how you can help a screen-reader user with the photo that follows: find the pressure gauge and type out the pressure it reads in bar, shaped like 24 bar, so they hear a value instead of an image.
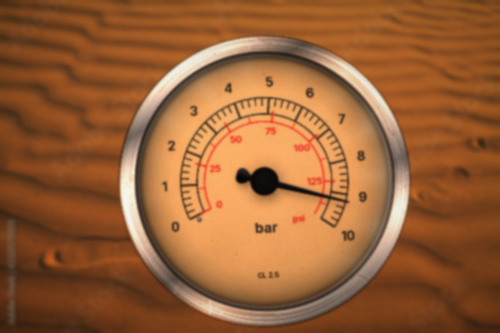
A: 9.2 bar
